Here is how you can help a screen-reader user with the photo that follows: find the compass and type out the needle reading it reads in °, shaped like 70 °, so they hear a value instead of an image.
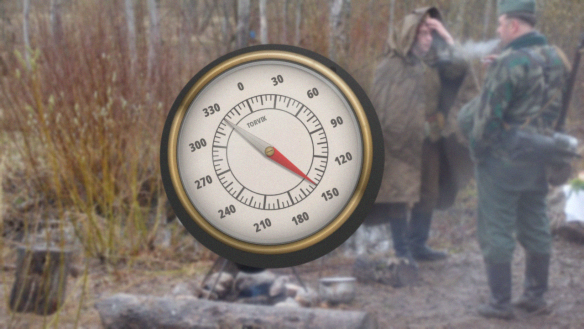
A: 150 °
